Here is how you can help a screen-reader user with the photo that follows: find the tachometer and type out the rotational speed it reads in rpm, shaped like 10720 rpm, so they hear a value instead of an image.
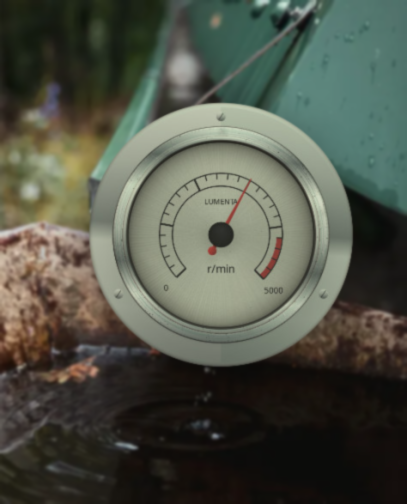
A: 3000 rpm
